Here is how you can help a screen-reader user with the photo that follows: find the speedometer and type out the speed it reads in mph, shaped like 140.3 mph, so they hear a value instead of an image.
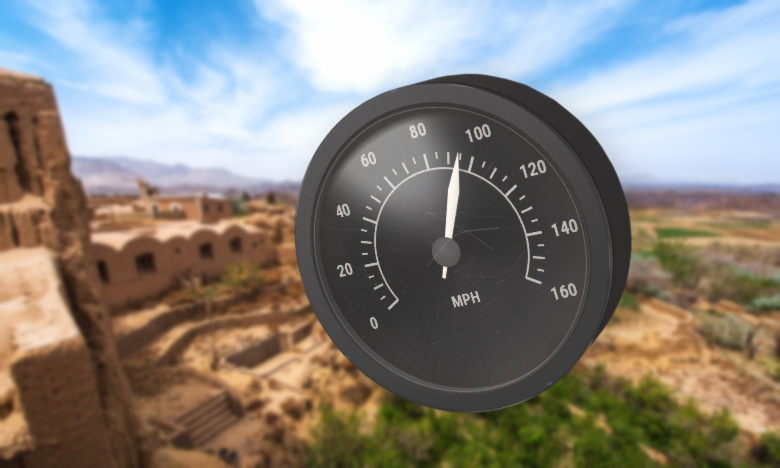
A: 95 mph
